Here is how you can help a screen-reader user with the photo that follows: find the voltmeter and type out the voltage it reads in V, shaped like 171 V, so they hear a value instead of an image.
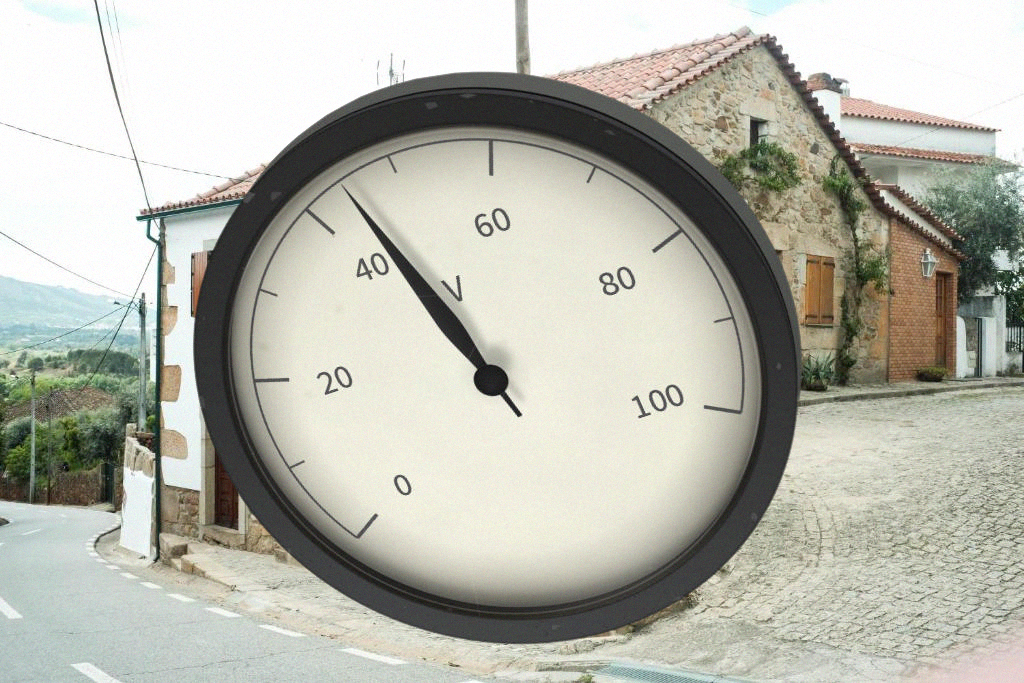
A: 45 V
